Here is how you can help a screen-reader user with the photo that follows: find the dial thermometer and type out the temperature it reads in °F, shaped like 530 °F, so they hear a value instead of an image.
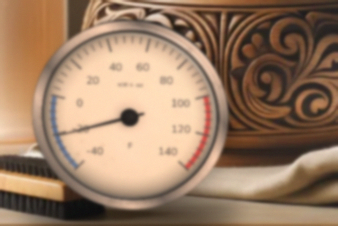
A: -20 °F
